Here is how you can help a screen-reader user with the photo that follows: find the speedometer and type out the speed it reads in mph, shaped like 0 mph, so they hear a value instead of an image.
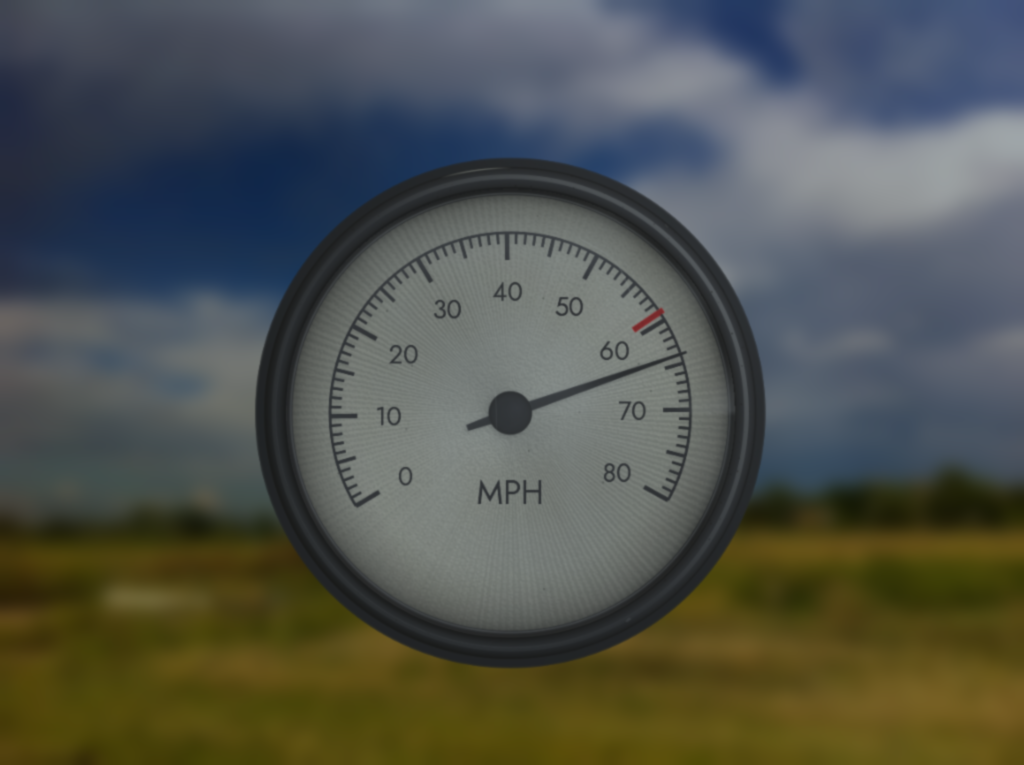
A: 64 mph
